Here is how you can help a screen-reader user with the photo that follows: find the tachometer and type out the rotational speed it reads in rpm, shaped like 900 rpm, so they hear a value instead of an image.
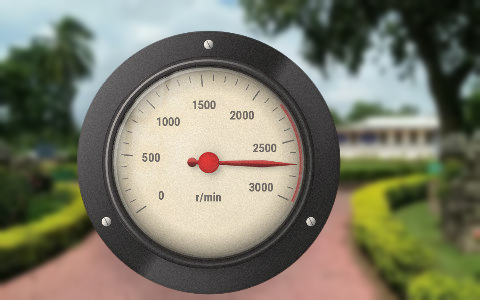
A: 2700 rpm
